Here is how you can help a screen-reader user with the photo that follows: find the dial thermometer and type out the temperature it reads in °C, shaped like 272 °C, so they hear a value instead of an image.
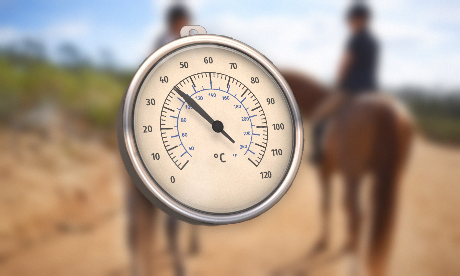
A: 40 °C
